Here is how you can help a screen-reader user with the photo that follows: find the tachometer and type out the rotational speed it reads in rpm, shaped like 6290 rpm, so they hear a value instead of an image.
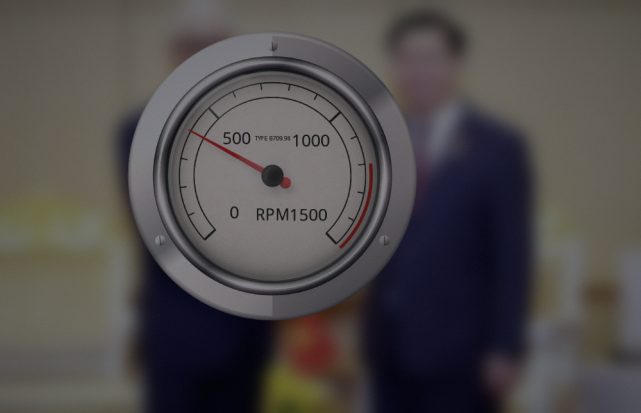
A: 400 rpm
